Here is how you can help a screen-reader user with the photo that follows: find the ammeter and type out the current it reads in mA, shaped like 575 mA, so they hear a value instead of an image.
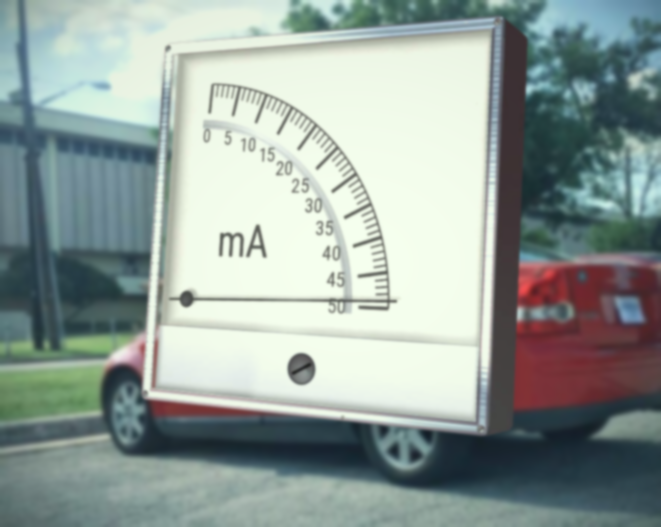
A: 49 mA
